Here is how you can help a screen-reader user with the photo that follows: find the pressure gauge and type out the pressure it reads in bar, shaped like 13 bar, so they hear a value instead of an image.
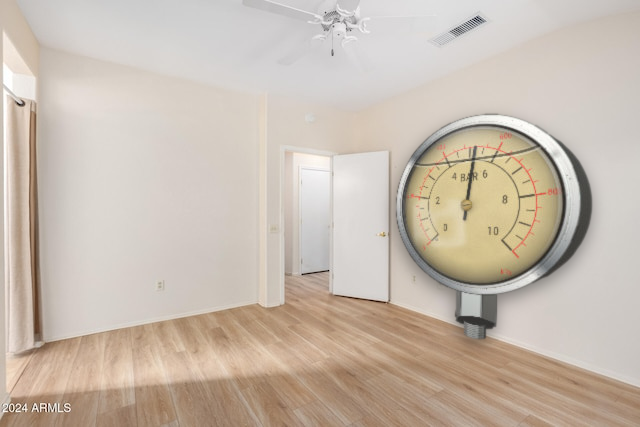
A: 5.25 bar
